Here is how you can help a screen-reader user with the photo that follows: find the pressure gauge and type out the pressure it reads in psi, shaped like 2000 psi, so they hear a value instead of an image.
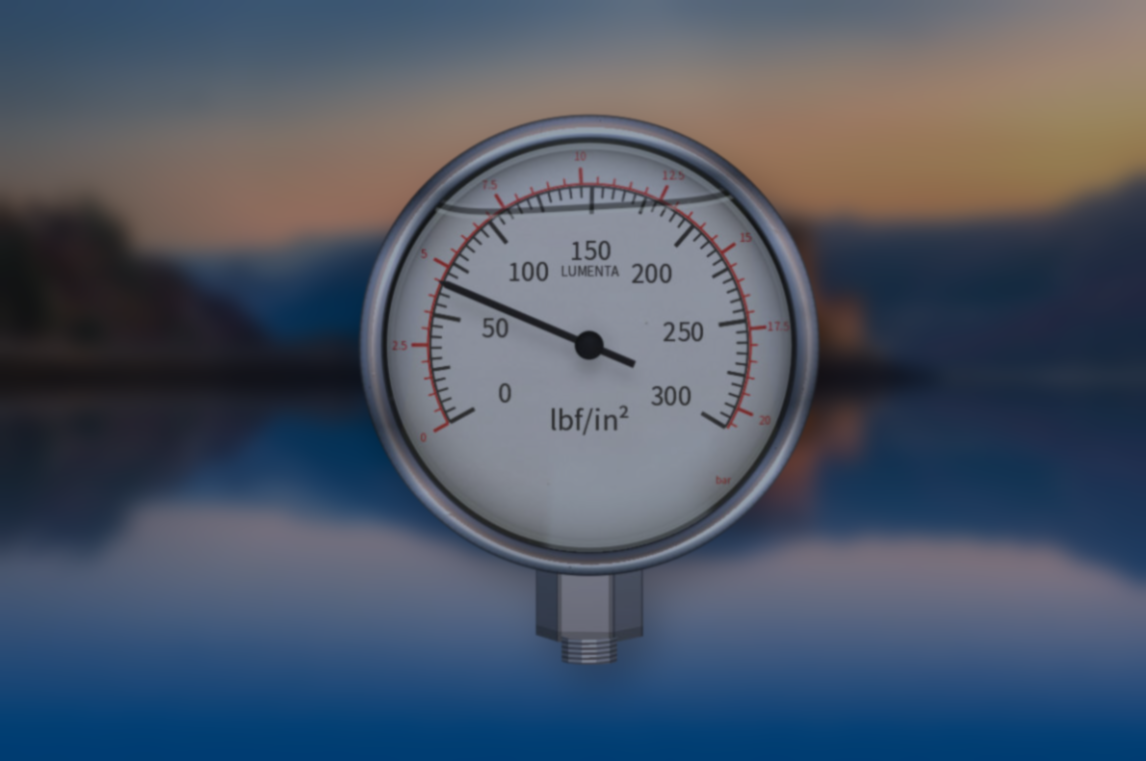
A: 65 psi
